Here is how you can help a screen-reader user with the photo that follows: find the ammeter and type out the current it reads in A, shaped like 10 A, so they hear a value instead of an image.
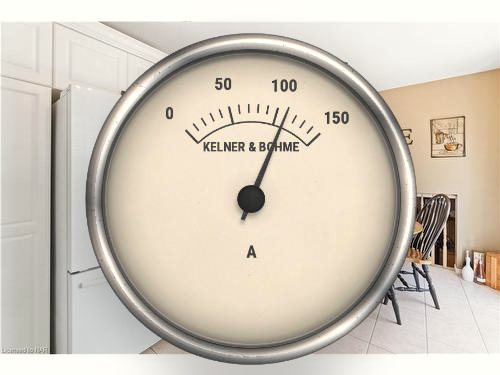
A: 110 A
